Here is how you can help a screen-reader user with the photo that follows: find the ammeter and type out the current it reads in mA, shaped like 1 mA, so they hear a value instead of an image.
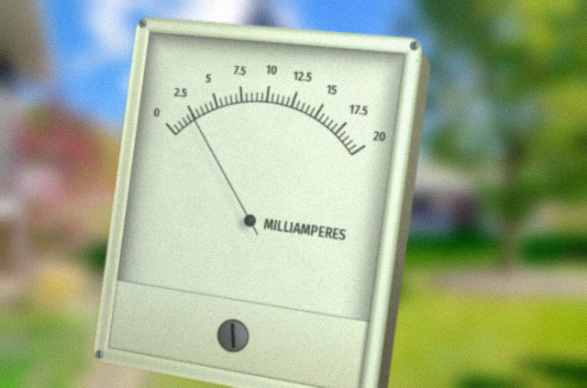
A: 2.5 mA
